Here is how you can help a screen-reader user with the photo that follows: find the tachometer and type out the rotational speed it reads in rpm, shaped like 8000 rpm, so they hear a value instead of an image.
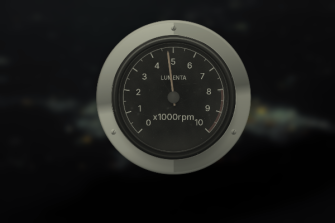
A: 4750 rpm
